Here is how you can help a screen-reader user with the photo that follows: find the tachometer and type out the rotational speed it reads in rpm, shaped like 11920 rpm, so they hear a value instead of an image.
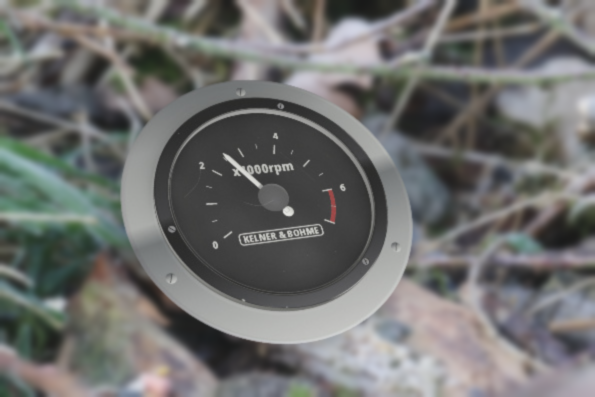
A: 2500 rpm
